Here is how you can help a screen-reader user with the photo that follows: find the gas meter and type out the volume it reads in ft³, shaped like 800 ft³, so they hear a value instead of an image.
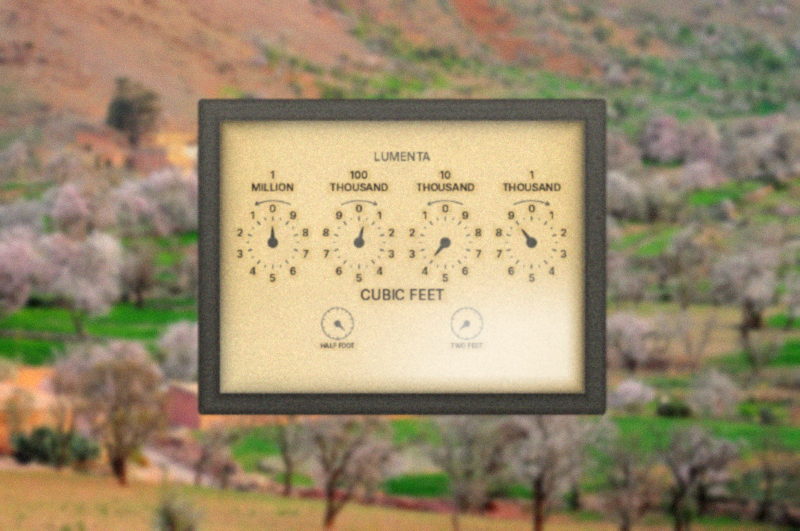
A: 3900 ft³
